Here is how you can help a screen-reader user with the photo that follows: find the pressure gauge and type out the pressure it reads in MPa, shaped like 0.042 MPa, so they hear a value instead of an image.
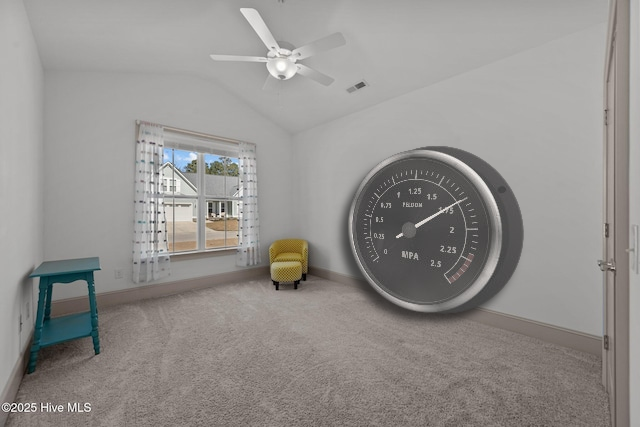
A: 1.75 MPa
